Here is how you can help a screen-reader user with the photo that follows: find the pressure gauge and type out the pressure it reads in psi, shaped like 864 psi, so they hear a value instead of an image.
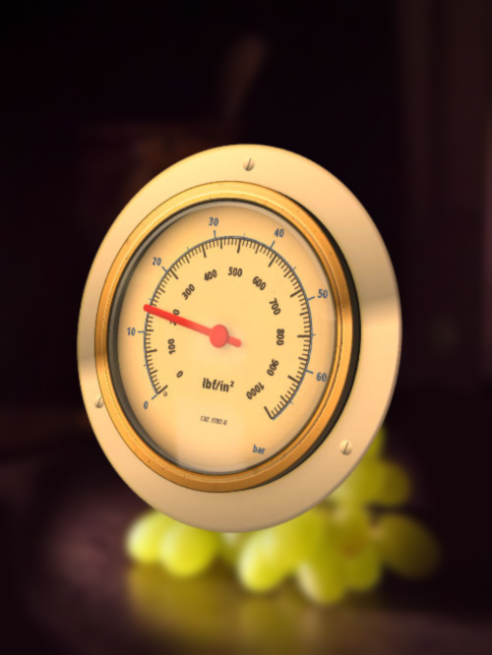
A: 200 psi
